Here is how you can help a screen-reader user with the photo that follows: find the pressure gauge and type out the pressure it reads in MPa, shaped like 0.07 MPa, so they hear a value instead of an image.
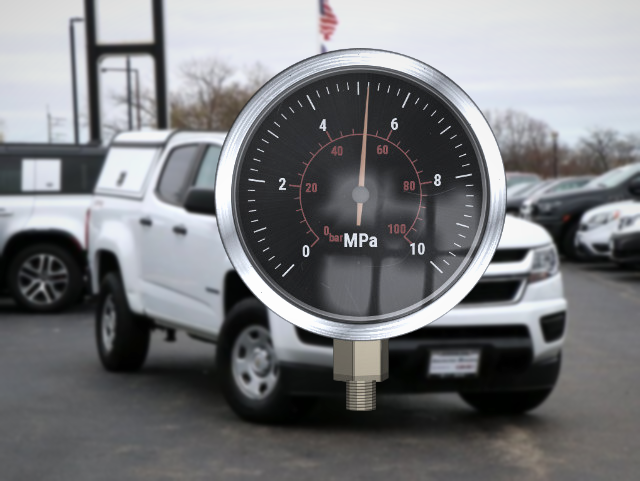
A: 5.2 MPa
